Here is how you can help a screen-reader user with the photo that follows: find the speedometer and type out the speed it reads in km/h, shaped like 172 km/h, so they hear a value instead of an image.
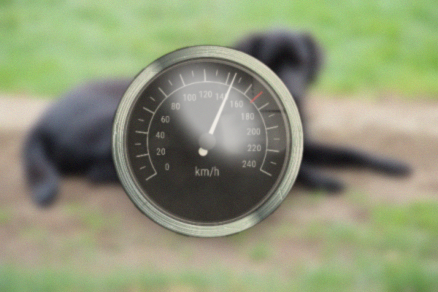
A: 145 km/h
